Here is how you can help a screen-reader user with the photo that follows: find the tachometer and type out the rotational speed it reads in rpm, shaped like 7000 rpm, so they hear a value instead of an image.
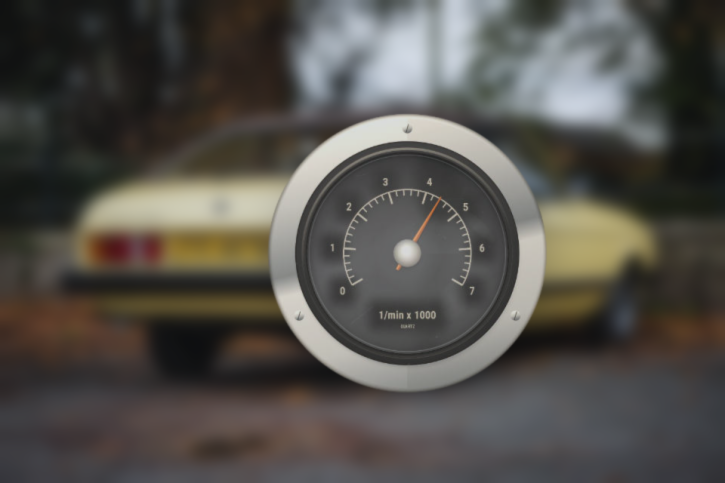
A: 4400 rpm
